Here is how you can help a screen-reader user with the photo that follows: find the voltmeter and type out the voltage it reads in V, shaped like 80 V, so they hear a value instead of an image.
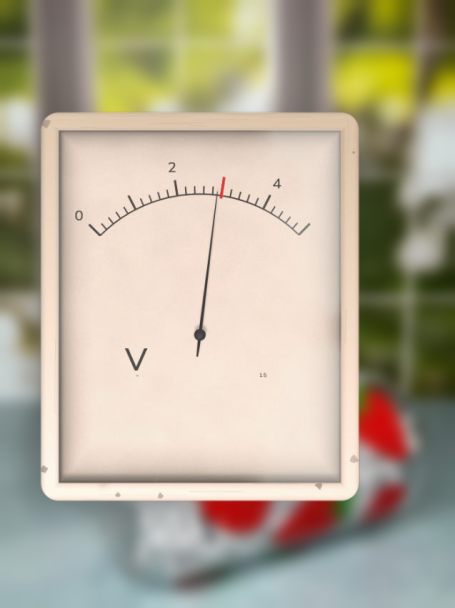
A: 2.9 V
